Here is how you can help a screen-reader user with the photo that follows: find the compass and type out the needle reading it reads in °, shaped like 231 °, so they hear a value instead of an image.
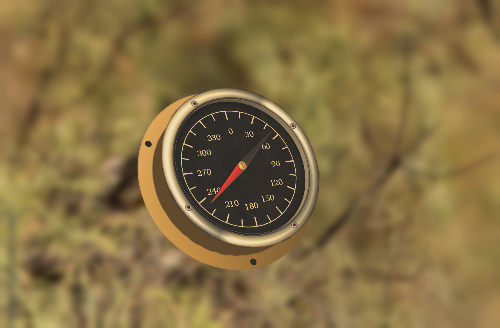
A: 232.5 °
